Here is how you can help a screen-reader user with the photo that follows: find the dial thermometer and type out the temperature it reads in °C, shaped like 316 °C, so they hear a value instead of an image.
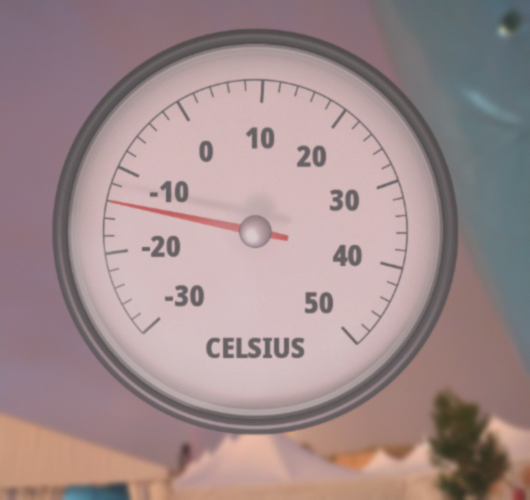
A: -14 °C
